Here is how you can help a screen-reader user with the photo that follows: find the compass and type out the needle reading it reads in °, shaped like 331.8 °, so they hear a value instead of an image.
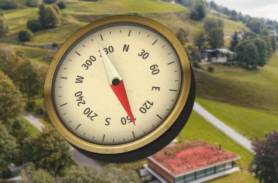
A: 145 °
